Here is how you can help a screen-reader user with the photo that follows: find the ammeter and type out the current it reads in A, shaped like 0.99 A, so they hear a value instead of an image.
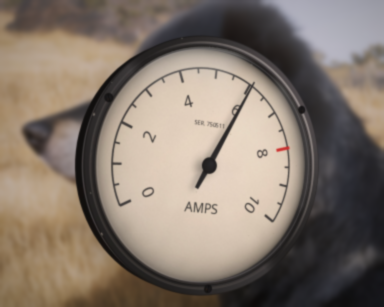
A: 6 A
